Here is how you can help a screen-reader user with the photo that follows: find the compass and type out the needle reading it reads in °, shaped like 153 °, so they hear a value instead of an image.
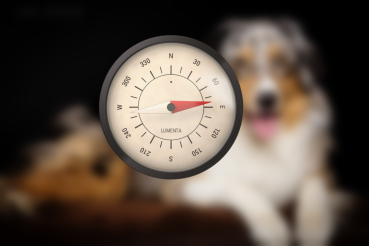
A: 82.5 °
